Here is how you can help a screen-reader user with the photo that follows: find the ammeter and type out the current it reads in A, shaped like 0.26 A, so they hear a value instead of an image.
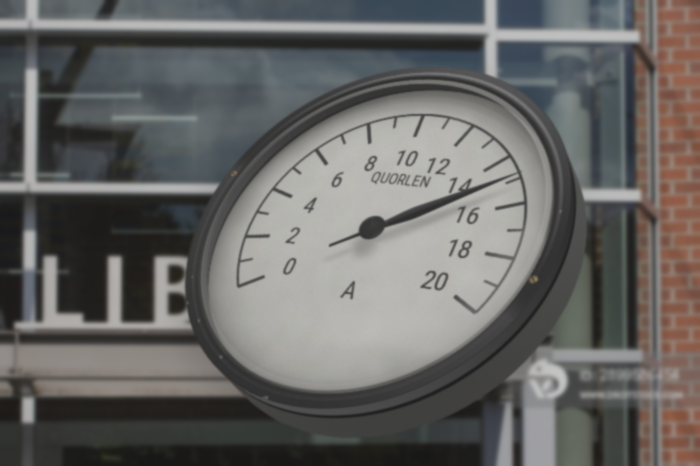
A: 15 A
